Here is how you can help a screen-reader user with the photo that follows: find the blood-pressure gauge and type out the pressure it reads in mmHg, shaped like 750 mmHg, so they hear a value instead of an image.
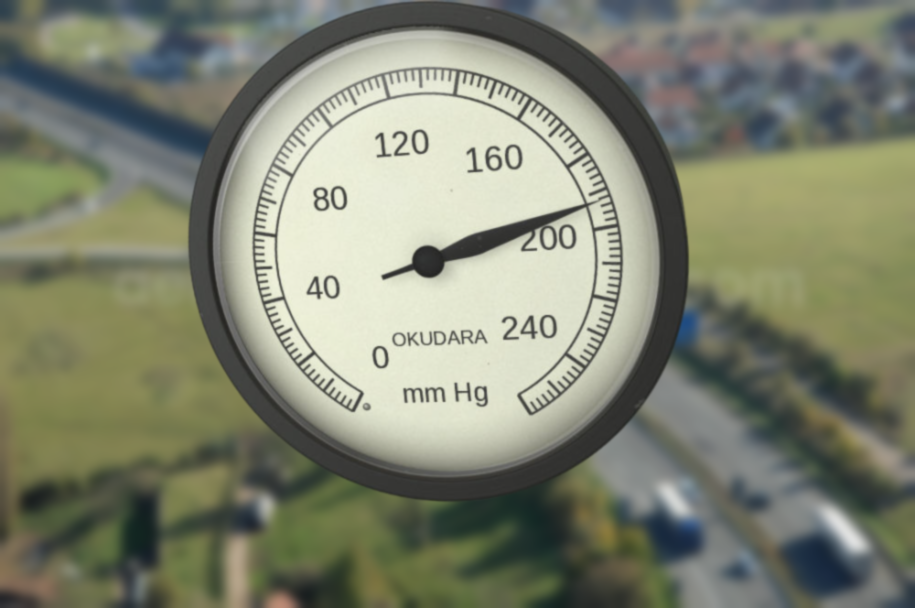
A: 192 mmHg
